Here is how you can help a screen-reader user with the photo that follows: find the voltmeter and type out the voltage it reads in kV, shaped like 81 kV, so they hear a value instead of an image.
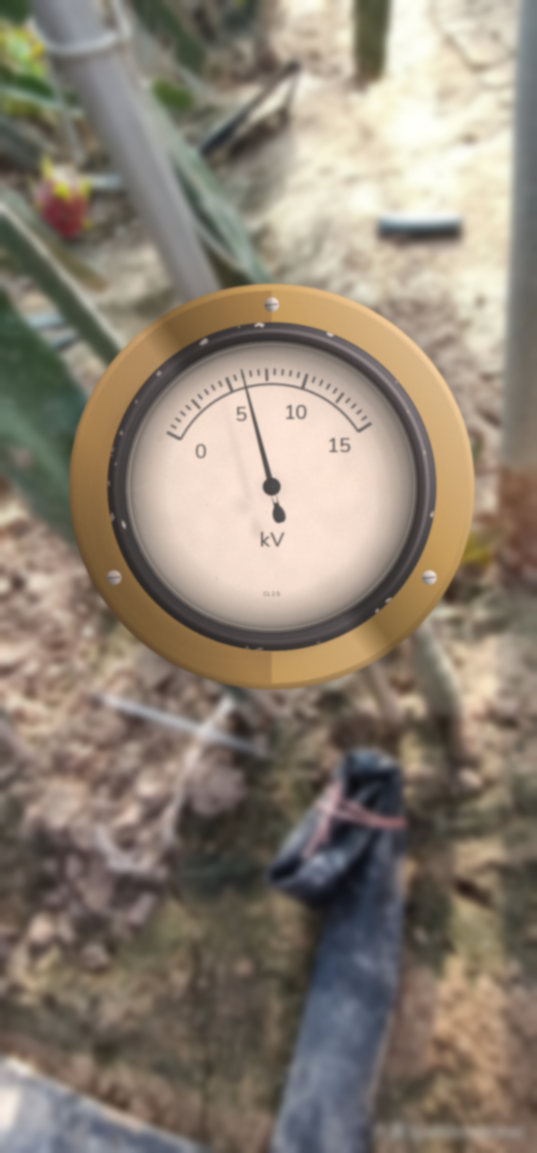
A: 6 kV
